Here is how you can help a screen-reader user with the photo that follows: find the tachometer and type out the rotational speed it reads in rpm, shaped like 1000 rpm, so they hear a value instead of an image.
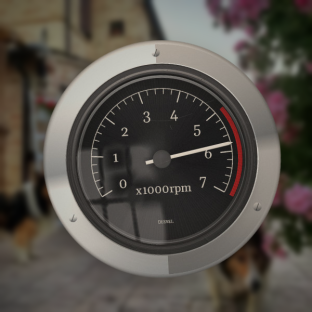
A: 5800 rpm
